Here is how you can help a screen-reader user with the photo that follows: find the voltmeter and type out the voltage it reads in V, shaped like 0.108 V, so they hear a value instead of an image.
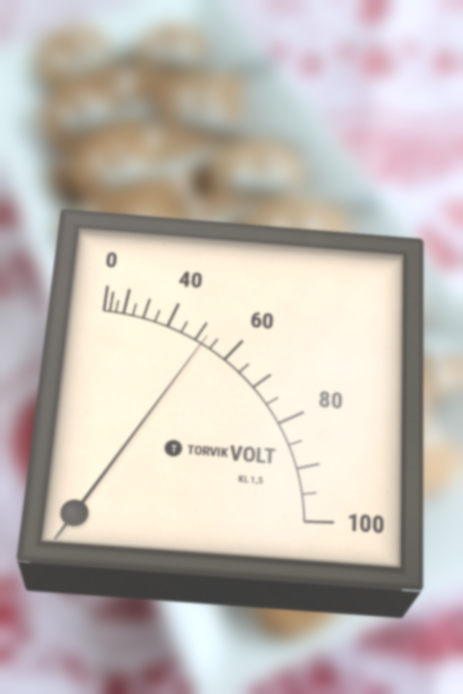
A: 52.5 V
